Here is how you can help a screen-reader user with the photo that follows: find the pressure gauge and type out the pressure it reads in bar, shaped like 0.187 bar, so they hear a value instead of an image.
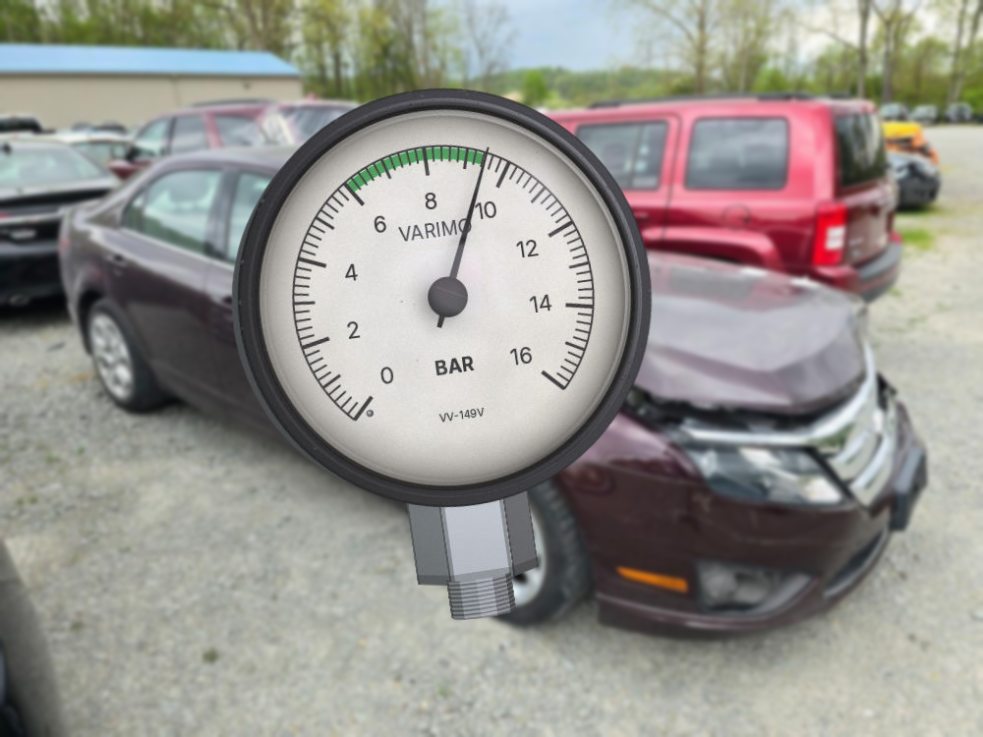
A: 9.4 bar
